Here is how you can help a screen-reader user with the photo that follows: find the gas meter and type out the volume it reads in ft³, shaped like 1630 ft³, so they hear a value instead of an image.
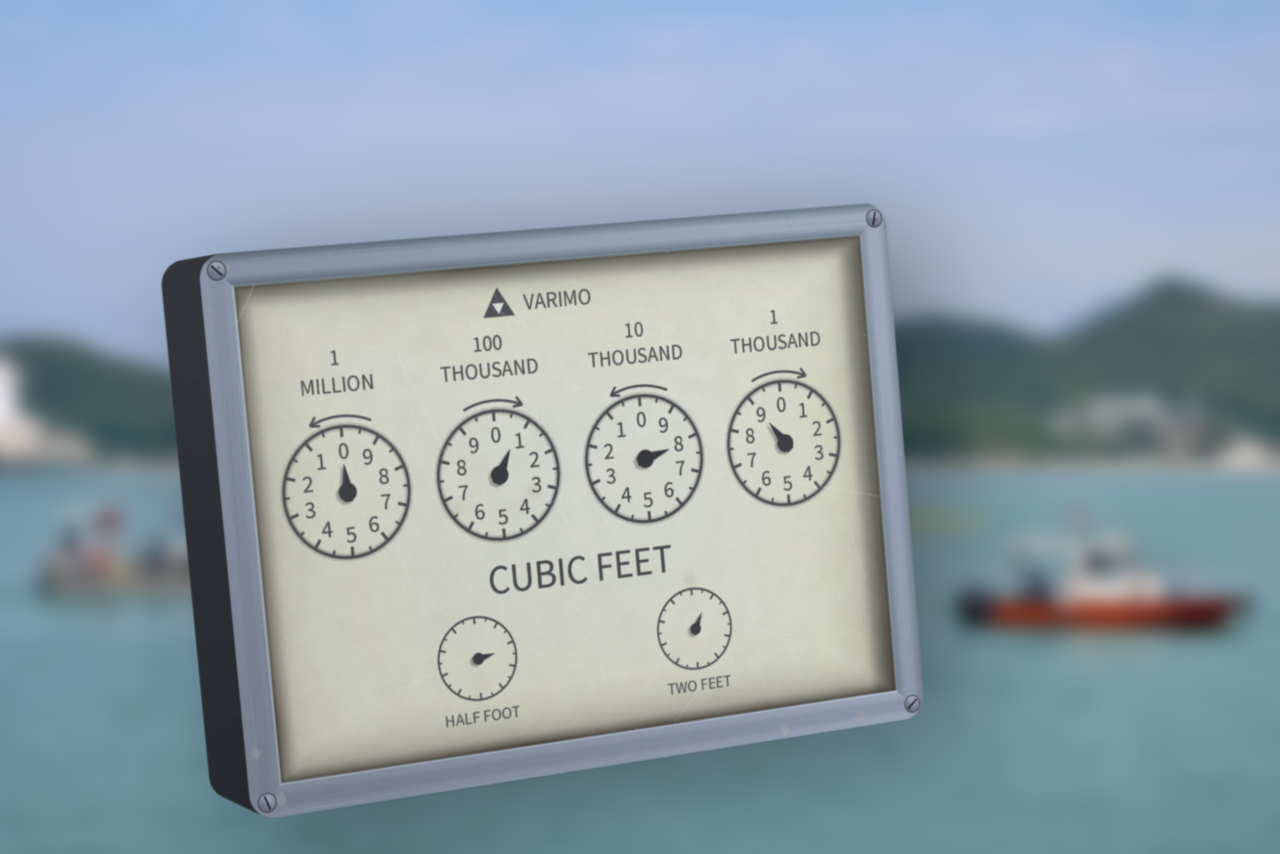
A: 7900 ft³
